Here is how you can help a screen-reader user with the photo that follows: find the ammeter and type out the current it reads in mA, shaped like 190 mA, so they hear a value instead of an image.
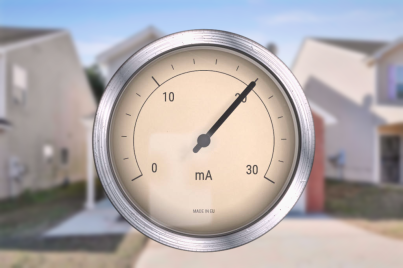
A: 20 mA
